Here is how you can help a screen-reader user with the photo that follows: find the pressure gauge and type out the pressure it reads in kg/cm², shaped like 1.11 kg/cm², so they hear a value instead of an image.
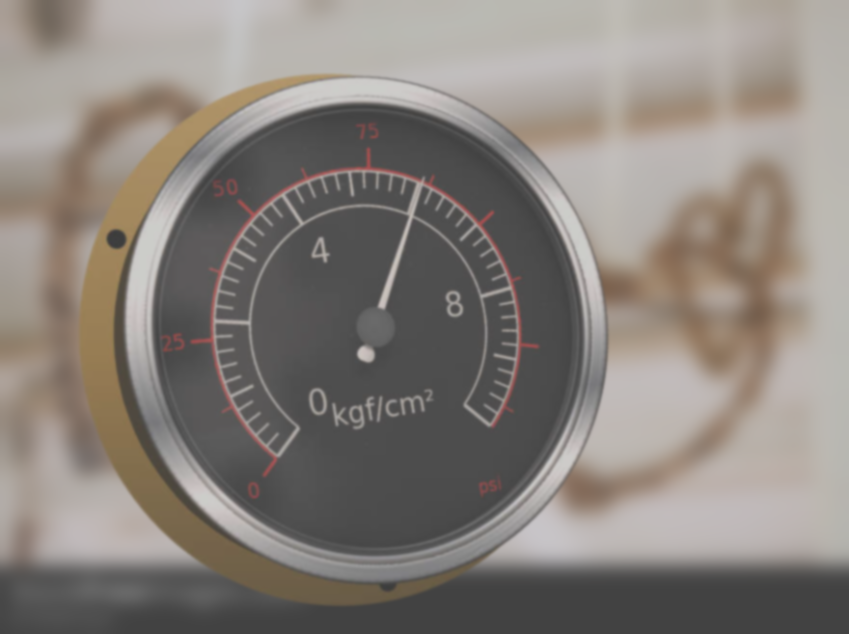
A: 6 kg/cm²
